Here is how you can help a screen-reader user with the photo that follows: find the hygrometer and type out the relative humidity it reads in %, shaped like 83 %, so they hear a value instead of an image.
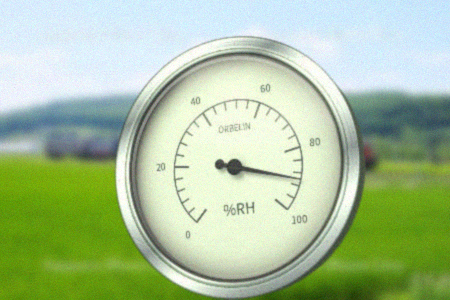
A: 90 %
